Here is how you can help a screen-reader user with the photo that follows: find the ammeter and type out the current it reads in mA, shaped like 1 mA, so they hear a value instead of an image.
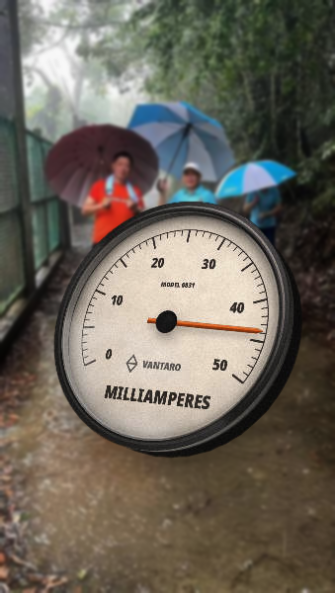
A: 44 mA
